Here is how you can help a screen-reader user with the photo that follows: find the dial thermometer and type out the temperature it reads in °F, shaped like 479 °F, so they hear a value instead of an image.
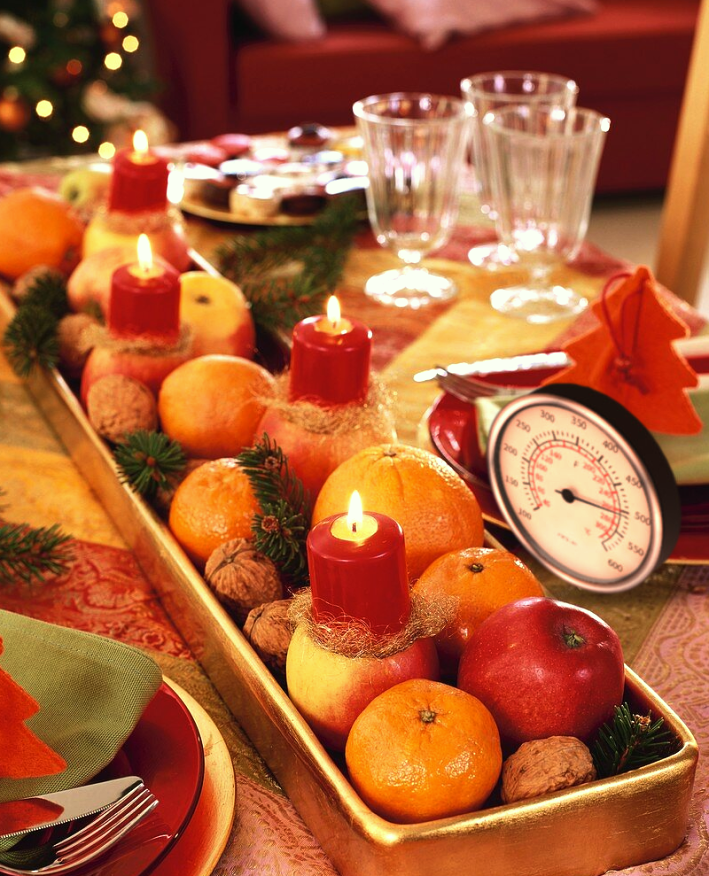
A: 500 °F
